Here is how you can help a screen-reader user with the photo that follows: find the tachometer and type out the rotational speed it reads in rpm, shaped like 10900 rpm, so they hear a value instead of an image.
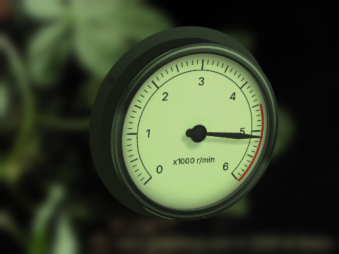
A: 5100 rpm
